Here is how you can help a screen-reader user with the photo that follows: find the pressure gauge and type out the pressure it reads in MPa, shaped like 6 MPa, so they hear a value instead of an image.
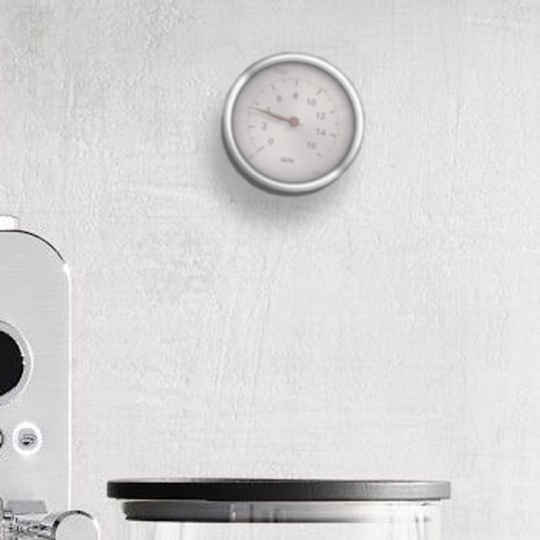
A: 3.5 MPa
